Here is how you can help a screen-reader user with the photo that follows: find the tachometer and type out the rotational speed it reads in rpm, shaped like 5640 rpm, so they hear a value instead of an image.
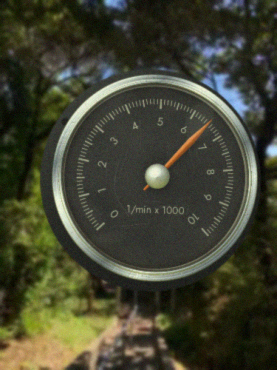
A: 6500 rpm
